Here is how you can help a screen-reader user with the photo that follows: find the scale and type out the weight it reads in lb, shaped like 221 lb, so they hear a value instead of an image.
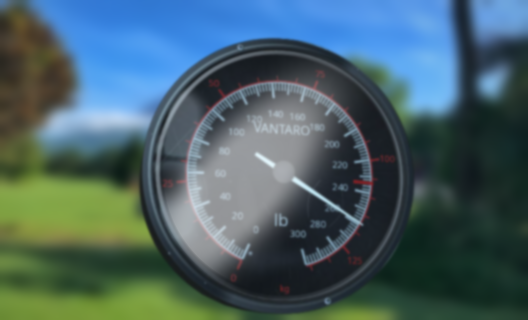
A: 260 lb
